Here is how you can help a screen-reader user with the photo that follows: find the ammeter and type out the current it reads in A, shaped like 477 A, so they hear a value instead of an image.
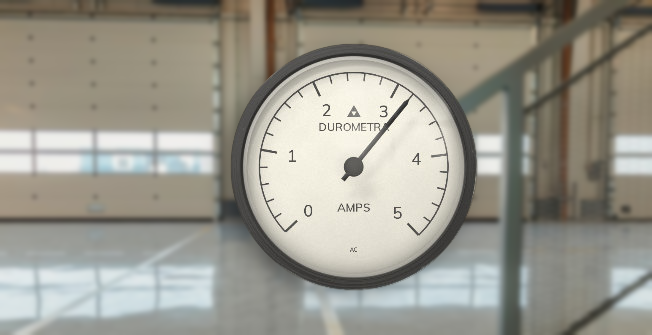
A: 3.2 A
